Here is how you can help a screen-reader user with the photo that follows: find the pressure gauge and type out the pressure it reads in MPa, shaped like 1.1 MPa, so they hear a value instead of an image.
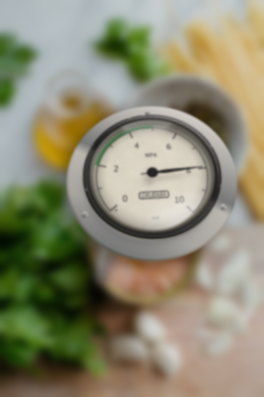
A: 8 MPa
